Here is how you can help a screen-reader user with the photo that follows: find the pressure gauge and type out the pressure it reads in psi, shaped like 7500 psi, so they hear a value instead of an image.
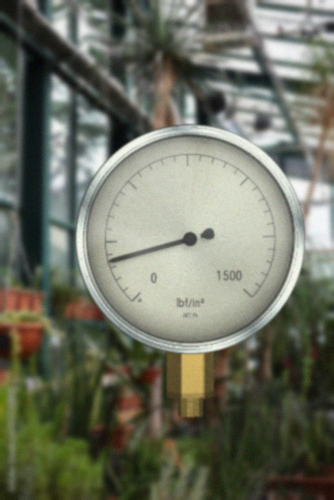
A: 175 psi
